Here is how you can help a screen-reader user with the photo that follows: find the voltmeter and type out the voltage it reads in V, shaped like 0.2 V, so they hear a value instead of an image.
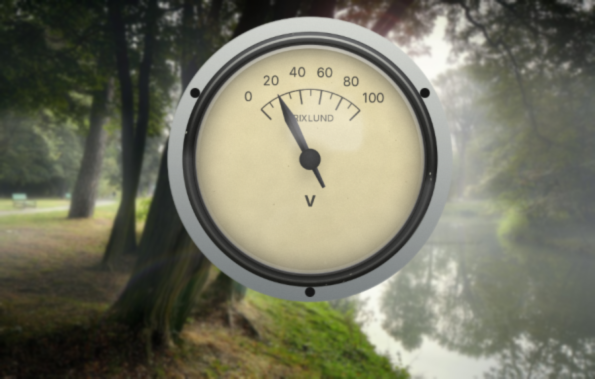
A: 20 V
